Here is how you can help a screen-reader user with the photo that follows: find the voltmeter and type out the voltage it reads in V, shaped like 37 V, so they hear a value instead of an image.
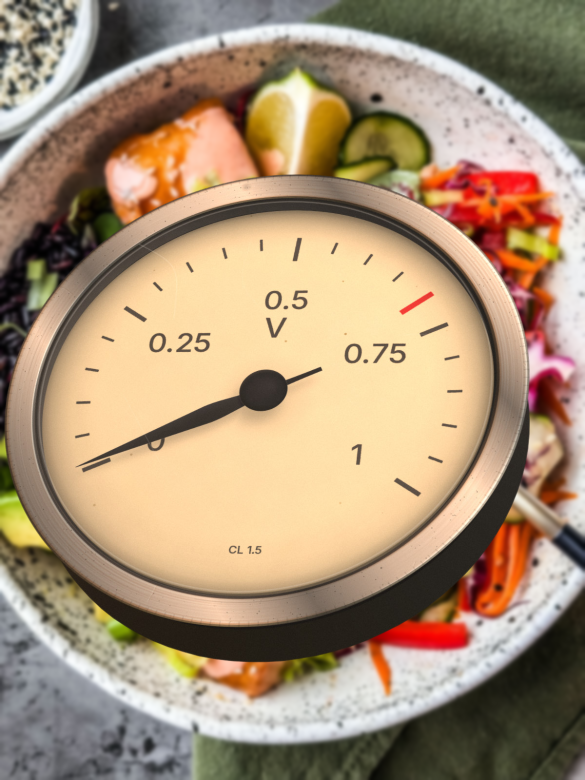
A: 0 V
